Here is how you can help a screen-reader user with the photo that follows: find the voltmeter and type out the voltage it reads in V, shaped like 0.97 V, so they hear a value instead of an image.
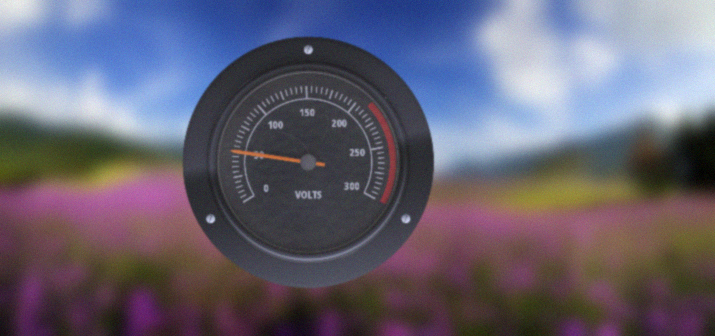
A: 50 V
